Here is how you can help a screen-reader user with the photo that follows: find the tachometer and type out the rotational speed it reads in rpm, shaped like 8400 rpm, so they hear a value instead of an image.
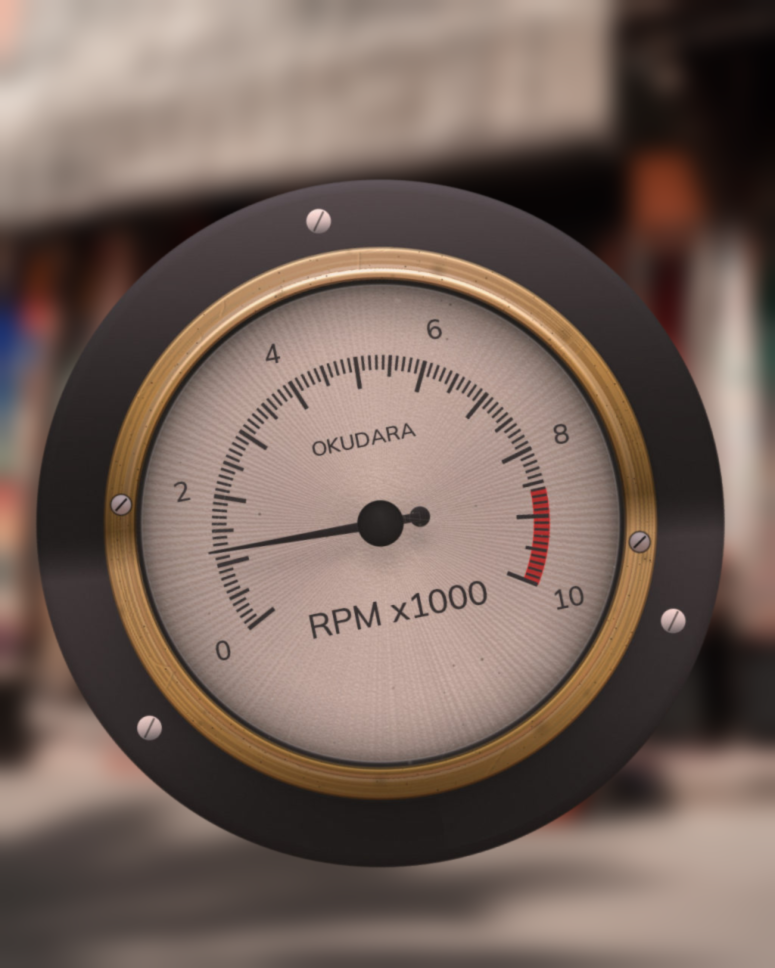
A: 1200 rpm
